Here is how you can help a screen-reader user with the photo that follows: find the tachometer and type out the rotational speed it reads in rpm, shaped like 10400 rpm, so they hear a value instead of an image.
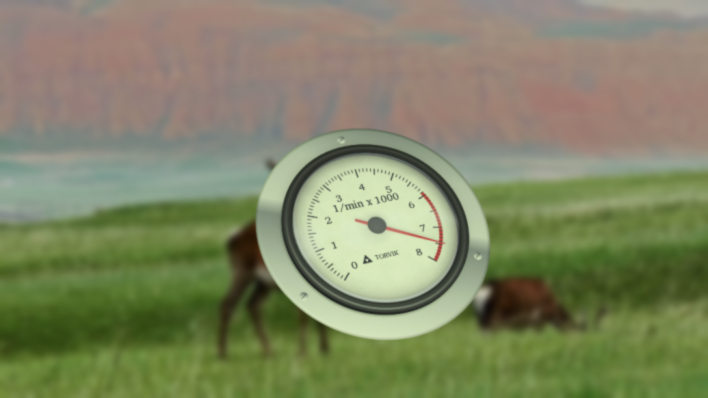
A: 7500 rpm
